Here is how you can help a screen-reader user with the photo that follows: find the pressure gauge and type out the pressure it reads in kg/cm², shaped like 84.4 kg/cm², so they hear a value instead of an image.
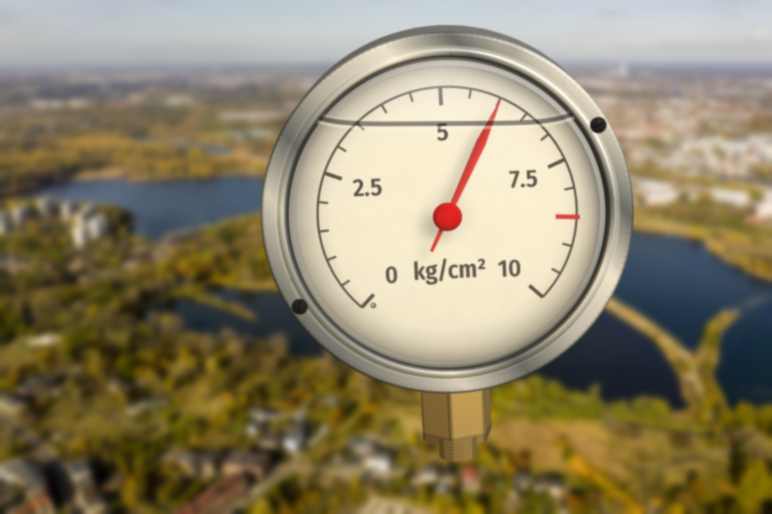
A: 6 kg/cm²
